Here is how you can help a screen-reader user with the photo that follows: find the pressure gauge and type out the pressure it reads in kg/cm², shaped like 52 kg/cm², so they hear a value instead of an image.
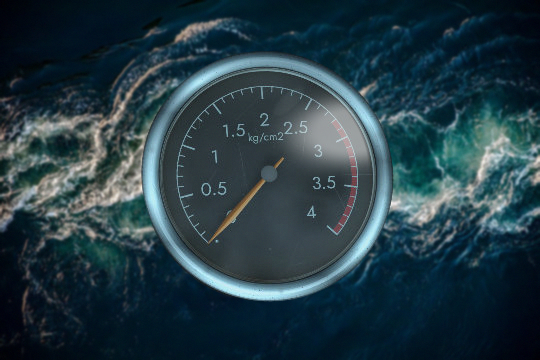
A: 0 kg/cm²
